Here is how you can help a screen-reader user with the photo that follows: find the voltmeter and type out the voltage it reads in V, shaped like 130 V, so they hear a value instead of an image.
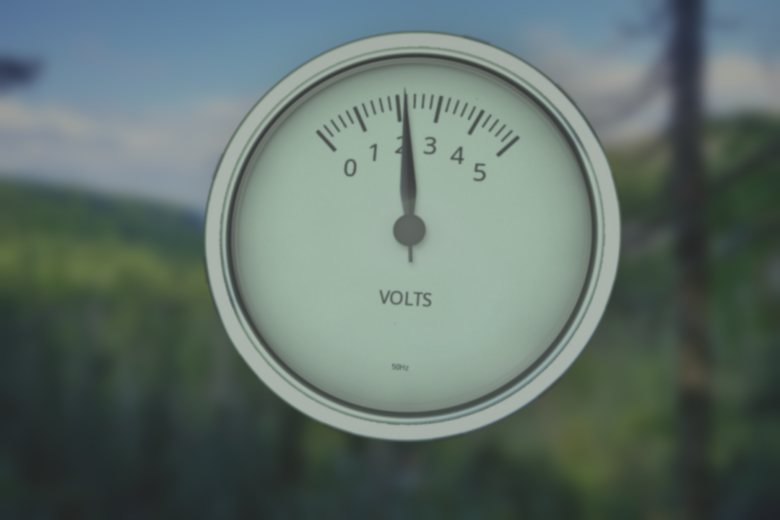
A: 2.2 V
